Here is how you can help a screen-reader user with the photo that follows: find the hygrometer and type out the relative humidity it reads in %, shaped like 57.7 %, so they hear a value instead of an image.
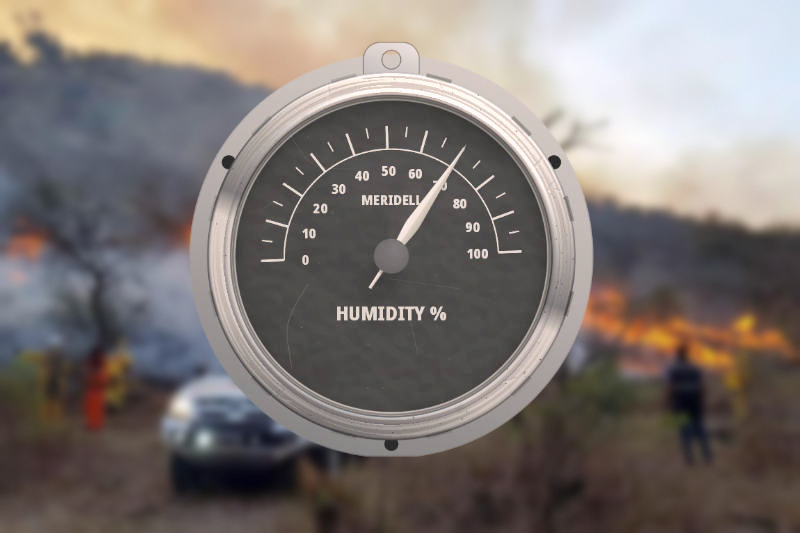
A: 70 %
